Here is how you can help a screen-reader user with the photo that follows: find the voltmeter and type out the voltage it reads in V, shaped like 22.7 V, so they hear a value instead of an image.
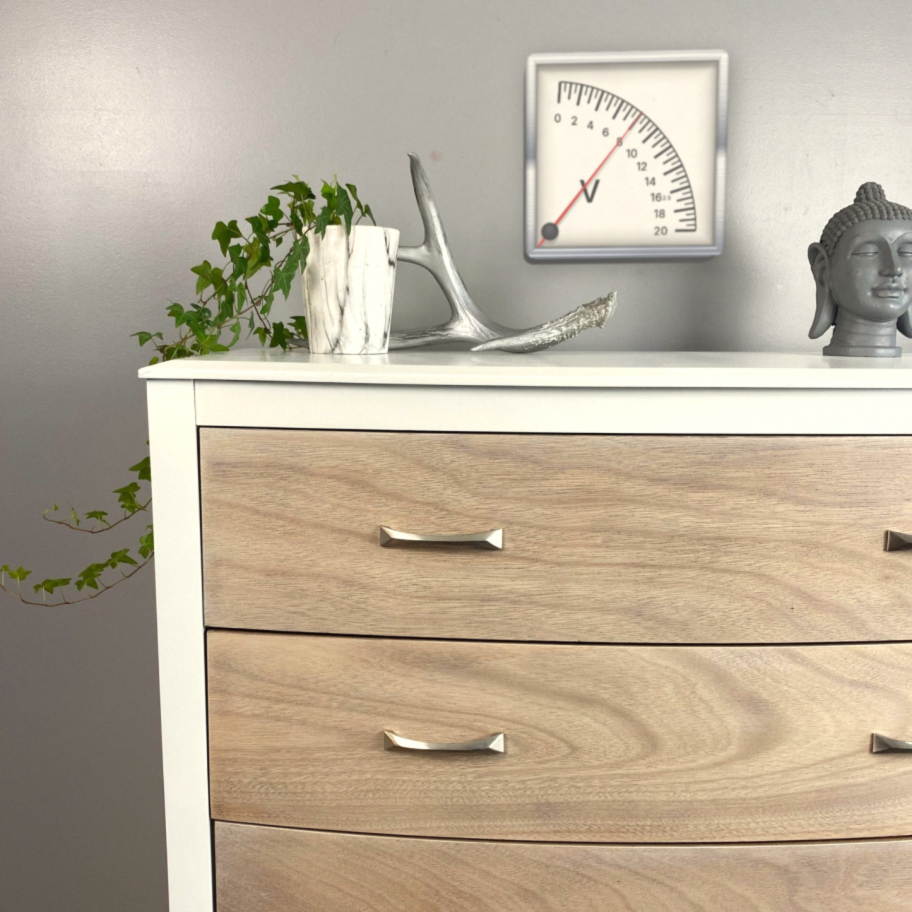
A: 8 V
